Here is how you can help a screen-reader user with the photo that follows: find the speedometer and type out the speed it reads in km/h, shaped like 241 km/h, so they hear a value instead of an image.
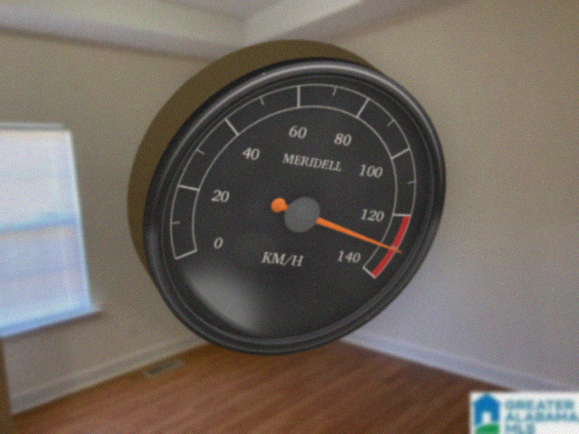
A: 130 km/h
